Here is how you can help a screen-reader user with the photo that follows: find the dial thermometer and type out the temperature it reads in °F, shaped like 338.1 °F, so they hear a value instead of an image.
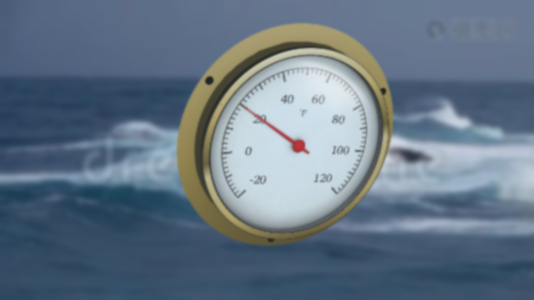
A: 20 °F
